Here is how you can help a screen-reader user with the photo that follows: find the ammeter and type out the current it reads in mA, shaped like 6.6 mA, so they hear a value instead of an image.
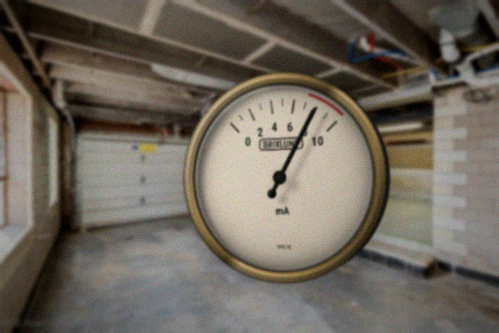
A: 8 mA
